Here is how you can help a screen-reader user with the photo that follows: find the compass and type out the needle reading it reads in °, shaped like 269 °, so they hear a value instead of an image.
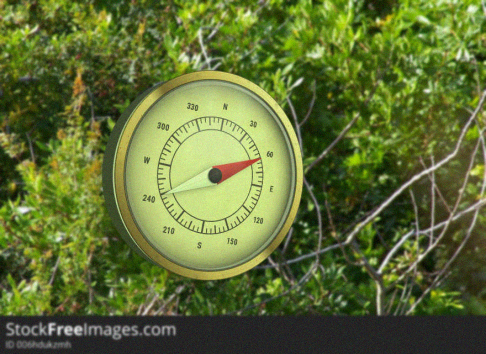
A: 60 °
